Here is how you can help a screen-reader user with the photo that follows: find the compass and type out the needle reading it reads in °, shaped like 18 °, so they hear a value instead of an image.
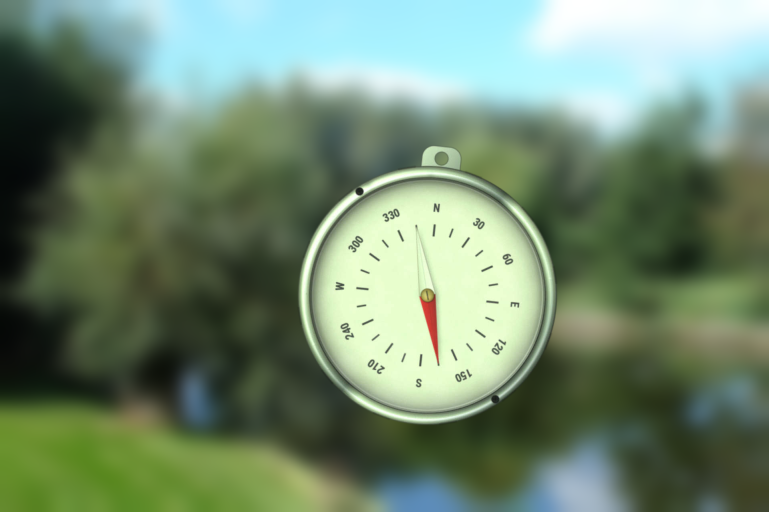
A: 165 °
